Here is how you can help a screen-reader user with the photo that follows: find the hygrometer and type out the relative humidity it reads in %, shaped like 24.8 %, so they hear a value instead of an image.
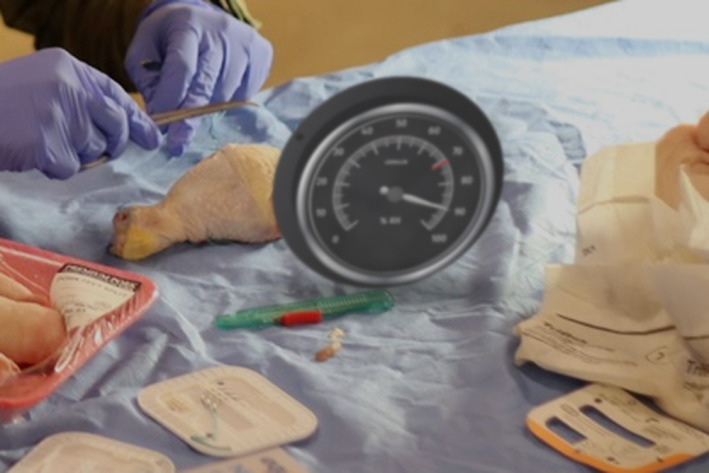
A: 90 %
